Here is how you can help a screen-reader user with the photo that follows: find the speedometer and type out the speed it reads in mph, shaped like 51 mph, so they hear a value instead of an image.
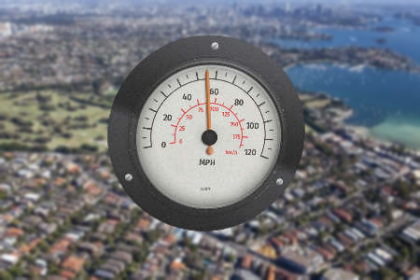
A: 55 mph
